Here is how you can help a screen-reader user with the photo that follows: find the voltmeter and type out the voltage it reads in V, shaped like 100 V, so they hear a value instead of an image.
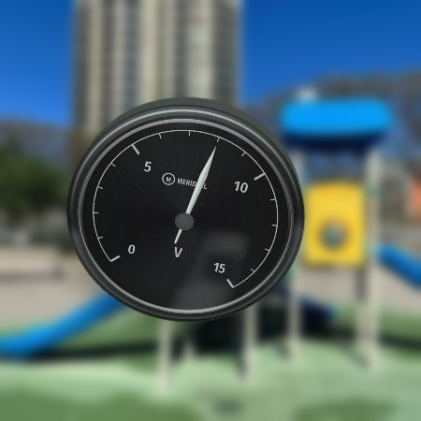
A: 8 V
